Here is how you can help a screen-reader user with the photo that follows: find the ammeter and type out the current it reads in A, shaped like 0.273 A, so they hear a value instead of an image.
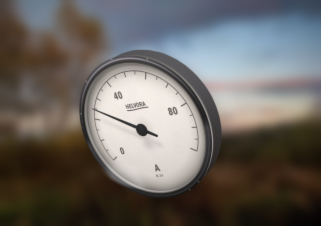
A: 25 A
